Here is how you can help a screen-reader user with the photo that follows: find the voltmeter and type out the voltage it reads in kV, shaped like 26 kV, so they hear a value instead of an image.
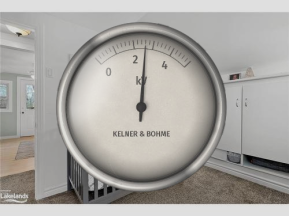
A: 2.6 kV
